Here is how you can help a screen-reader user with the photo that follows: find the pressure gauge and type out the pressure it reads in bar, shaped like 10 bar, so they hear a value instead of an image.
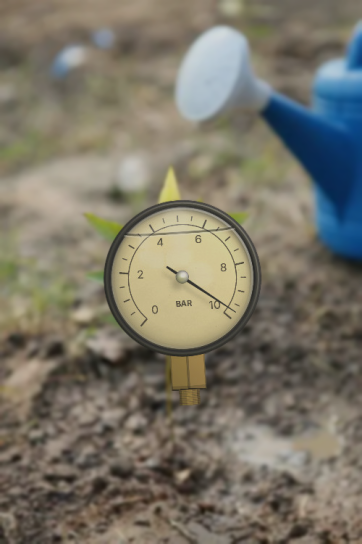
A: 9.75 bar
